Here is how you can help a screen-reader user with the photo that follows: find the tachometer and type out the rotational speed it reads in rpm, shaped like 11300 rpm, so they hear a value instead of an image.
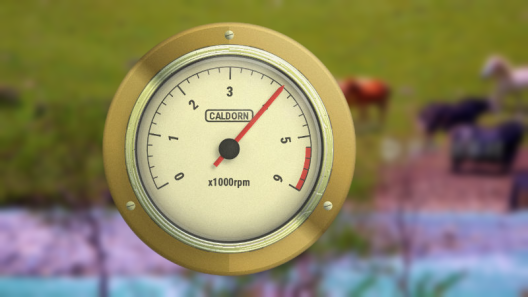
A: 4000 rpm
